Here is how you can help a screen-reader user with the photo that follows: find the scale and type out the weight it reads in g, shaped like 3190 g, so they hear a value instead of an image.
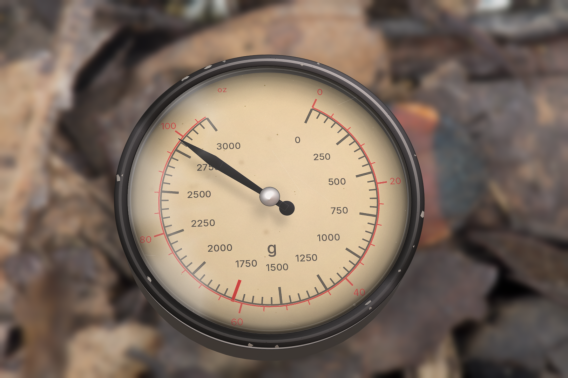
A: 2800 g
